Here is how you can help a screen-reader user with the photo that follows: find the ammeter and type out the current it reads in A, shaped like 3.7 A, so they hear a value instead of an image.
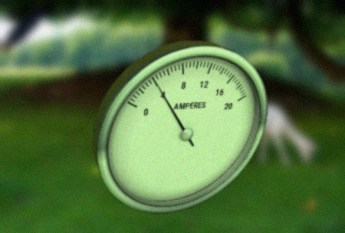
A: 4 A
